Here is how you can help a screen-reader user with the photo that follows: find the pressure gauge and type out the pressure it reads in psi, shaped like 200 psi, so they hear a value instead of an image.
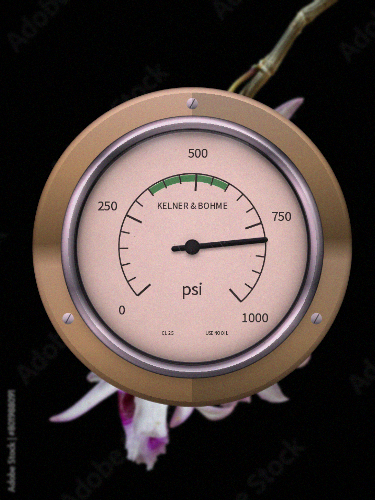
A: 800 psi
